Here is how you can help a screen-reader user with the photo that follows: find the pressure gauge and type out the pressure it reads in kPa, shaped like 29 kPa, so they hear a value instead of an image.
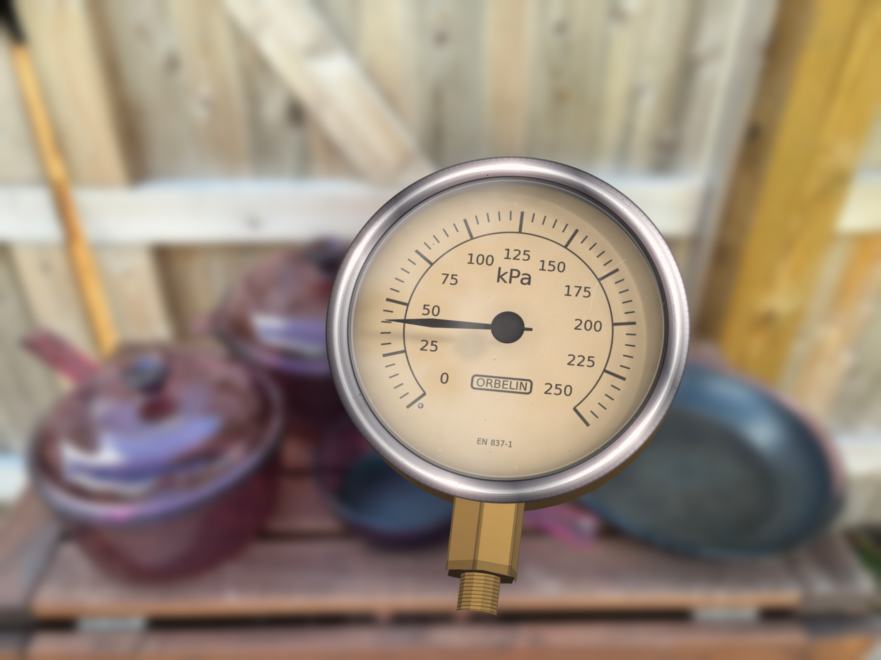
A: 40 kPa
